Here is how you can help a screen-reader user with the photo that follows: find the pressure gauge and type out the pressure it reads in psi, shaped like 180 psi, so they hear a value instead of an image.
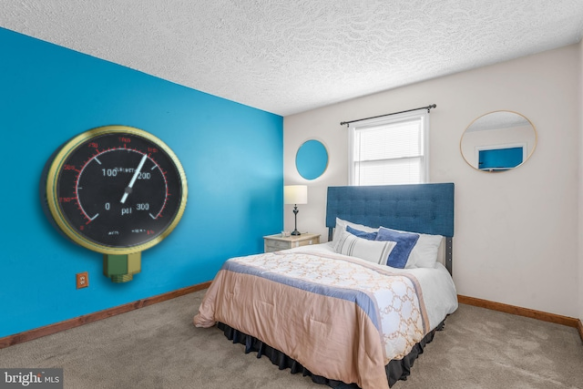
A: 175 psi
